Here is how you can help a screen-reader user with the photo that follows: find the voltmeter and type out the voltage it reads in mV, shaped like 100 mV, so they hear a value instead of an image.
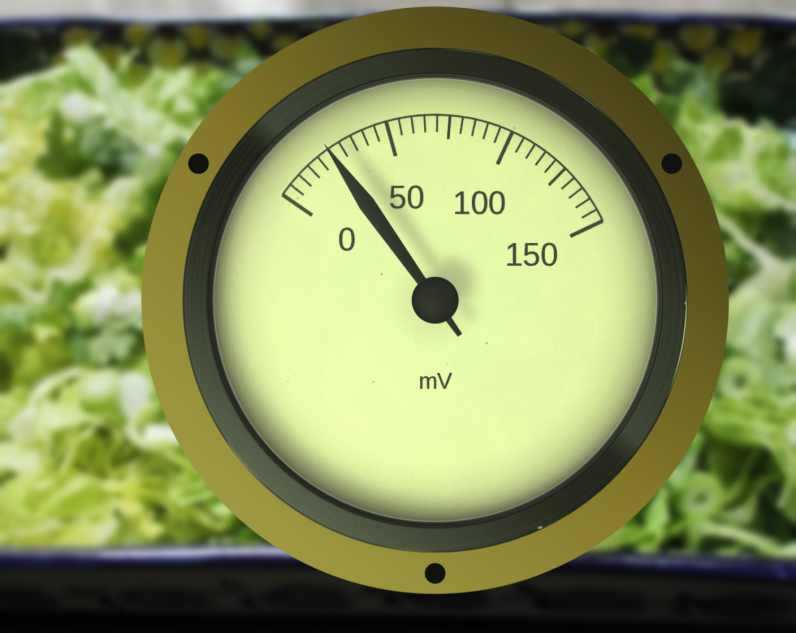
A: 25 mV
